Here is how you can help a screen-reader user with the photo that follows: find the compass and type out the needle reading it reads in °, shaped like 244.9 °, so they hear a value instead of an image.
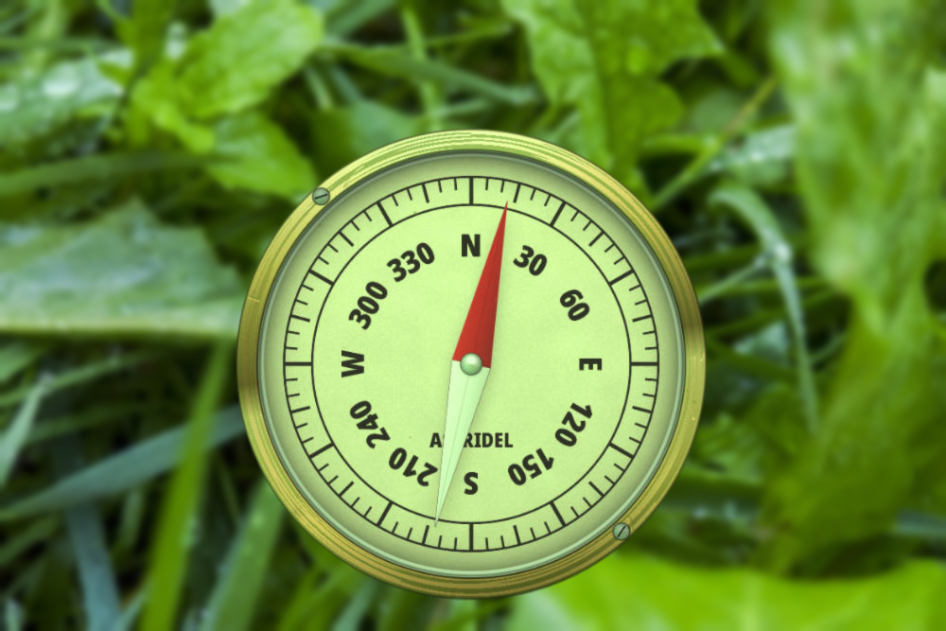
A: 12.5 °
